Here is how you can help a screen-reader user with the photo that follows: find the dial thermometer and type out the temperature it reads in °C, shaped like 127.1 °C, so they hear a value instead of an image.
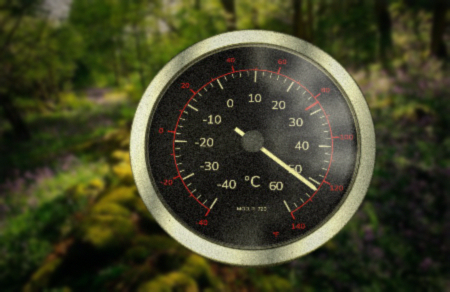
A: 52 °C
